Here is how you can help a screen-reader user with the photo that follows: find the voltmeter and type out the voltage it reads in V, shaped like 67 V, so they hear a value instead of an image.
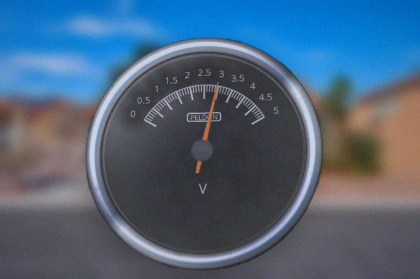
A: 3 V
